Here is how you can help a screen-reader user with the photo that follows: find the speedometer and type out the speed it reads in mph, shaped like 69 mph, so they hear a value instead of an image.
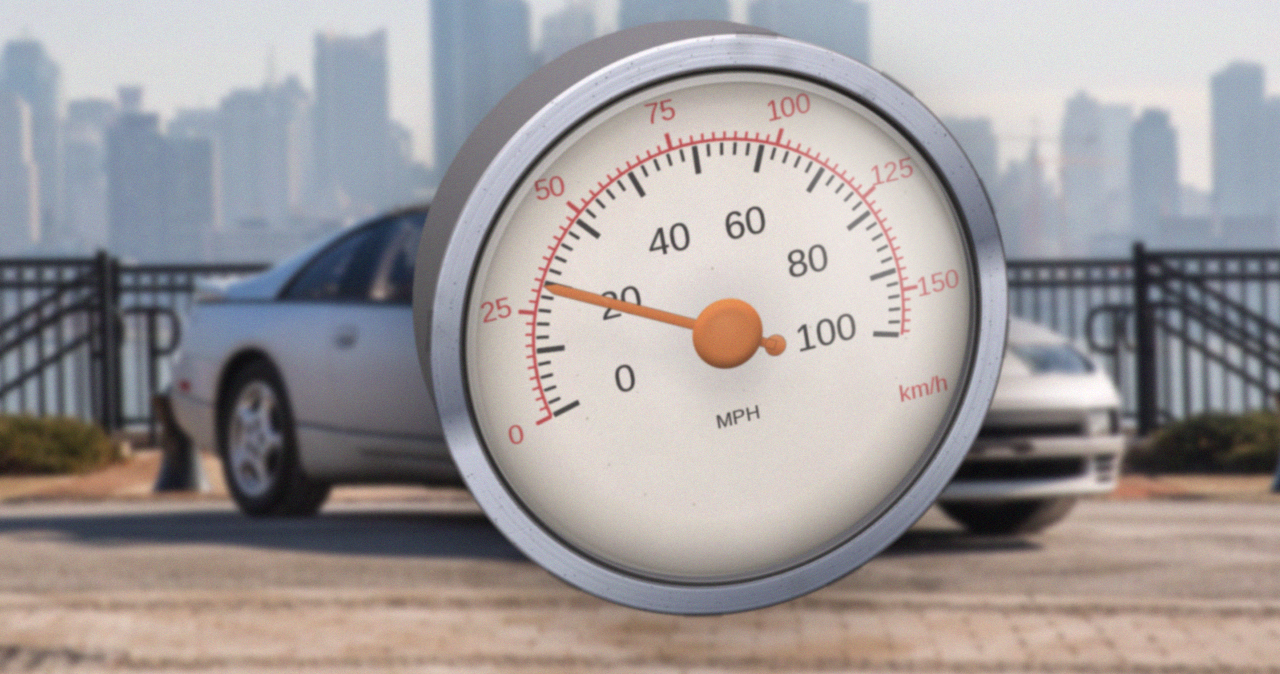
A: 20 mph
